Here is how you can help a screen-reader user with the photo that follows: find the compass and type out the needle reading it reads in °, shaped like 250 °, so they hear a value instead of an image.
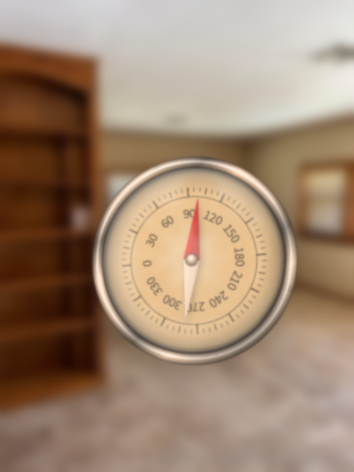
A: 100 °
